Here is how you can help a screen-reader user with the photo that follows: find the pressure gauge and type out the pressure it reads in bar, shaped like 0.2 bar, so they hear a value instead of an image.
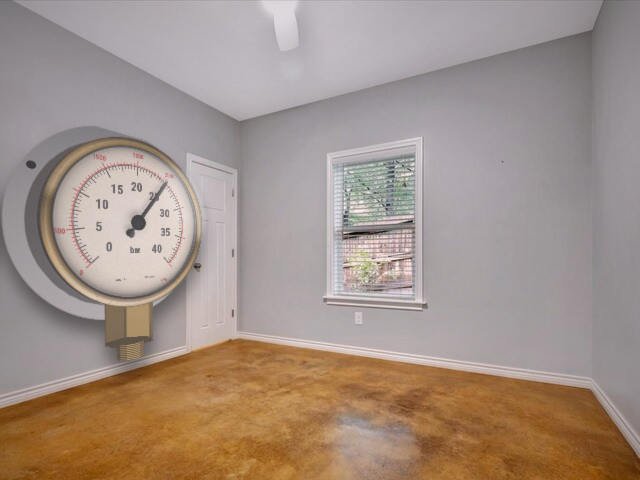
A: 25 bar
